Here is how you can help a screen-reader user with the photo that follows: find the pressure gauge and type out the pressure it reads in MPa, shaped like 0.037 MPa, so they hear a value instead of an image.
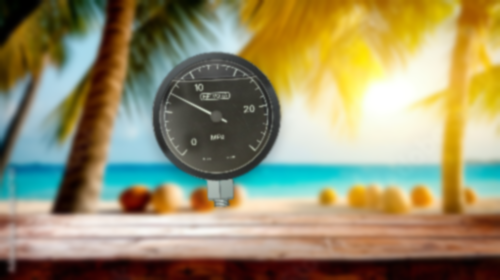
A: 7 MPa
